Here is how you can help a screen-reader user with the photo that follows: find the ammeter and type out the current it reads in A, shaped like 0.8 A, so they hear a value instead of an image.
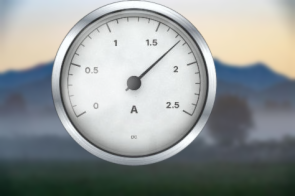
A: 1.75 A
